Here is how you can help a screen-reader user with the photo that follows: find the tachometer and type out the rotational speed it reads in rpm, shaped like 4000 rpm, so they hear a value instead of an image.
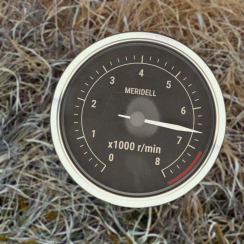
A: 6600 rpm
